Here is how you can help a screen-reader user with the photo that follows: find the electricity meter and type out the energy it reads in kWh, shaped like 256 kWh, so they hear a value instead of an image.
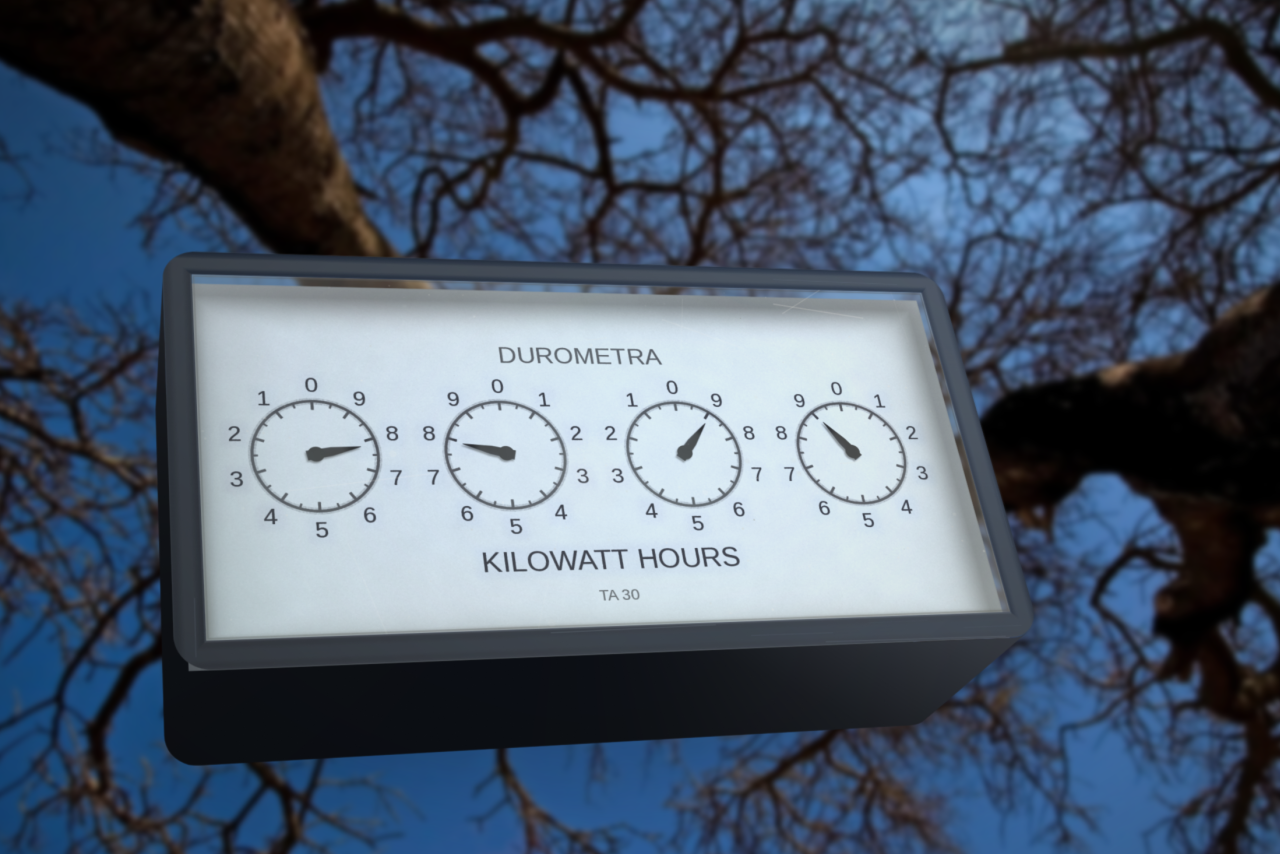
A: 7789 kWh
